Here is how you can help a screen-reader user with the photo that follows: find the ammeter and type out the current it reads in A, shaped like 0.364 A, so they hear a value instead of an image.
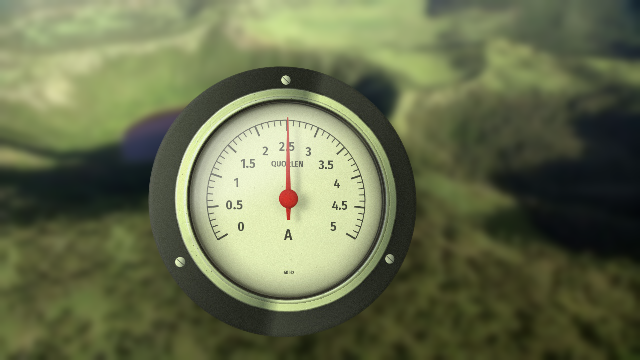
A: 2.5 A
